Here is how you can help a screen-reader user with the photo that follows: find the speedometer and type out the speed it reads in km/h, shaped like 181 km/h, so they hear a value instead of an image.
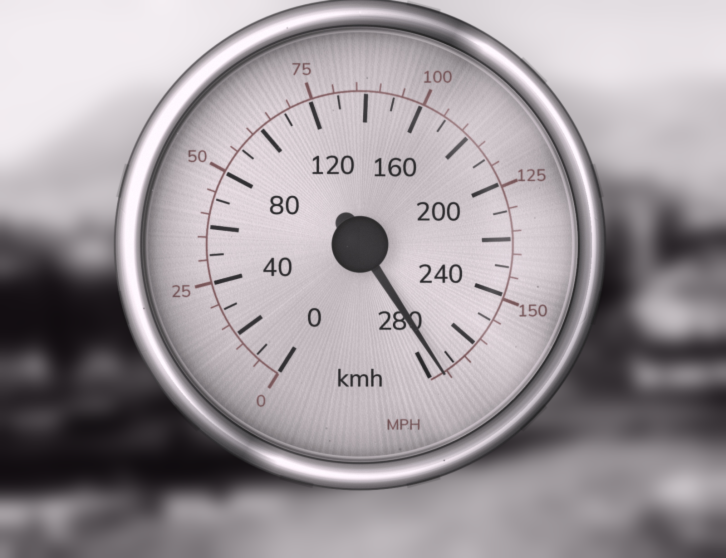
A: 275 km/h
